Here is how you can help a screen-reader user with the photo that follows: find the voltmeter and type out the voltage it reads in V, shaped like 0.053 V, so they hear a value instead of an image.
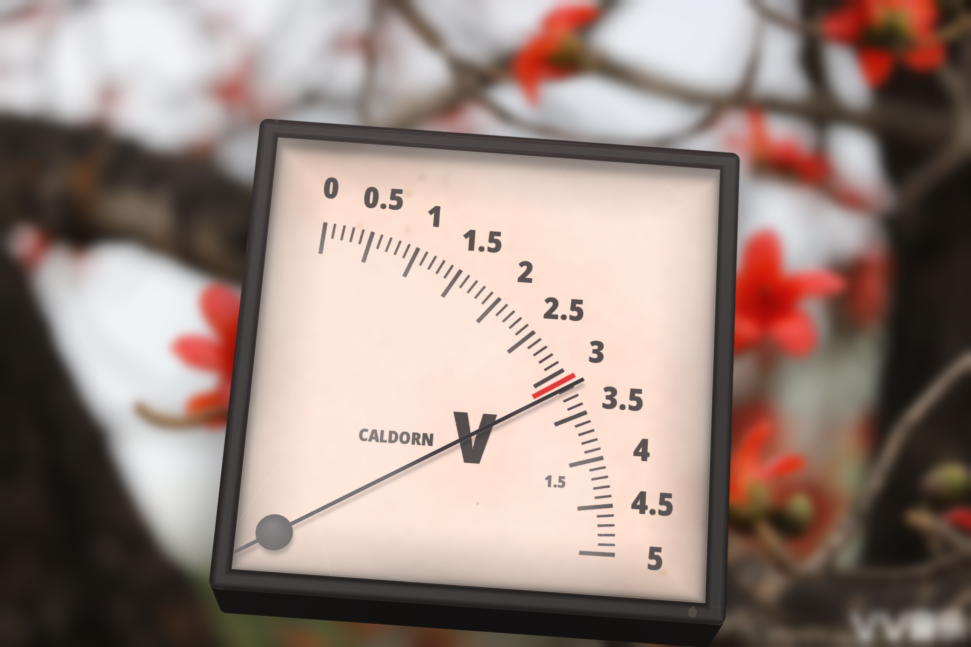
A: 3.2 V
